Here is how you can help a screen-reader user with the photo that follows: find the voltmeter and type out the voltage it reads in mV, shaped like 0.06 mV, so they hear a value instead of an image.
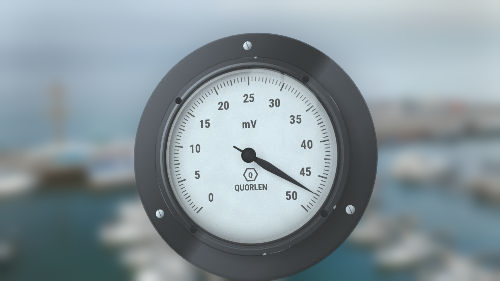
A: 47.5 mV
